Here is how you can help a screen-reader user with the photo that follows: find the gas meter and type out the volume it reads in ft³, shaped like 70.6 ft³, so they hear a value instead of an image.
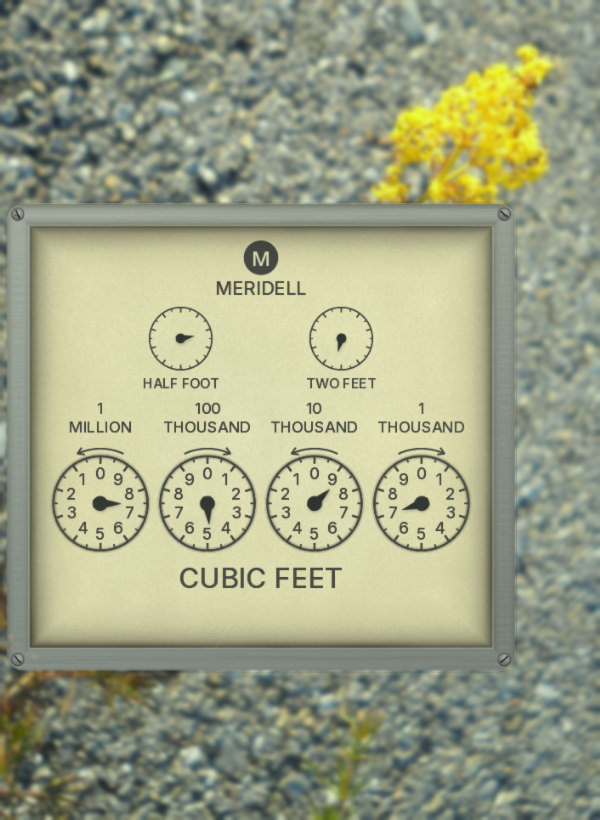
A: 748700 ft³
